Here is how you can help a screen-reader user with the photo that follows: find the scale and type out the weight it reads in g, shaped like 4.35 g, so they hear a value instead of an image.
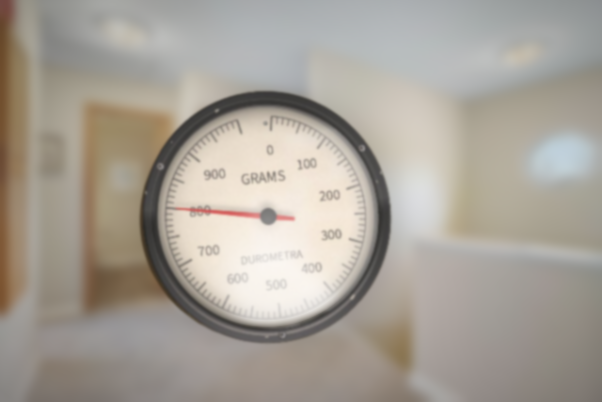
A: 800 g
